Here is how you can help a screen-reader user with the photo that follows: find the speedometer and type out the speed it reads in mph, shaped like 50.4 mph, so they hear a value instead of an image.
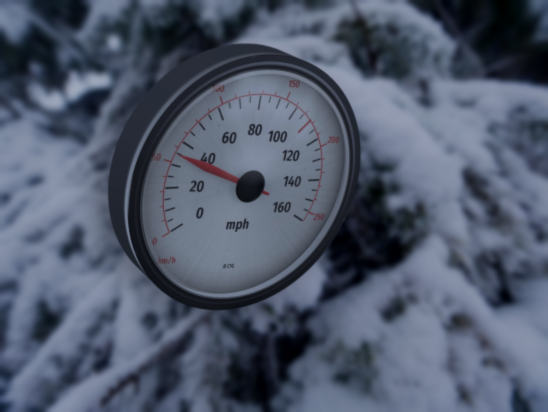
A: 35 mph
